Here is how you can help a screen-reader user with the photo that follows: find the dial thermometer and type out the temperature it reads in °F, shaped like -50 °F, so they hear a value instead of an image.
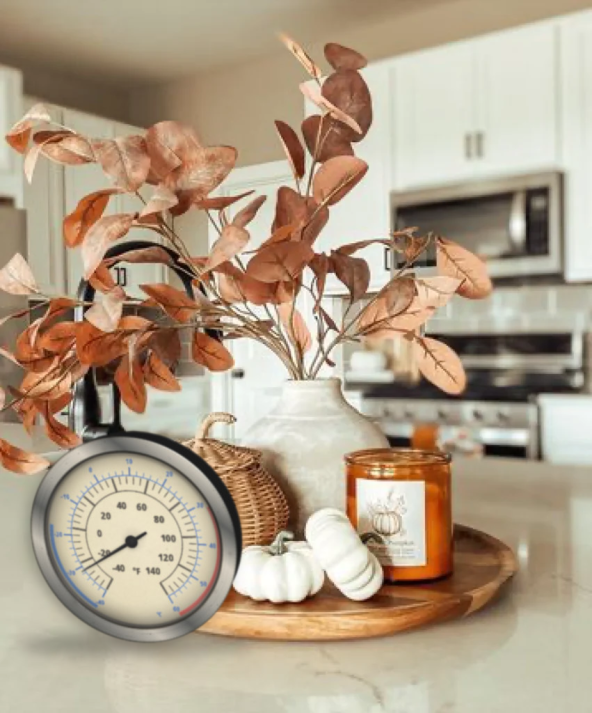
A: -24 °F
